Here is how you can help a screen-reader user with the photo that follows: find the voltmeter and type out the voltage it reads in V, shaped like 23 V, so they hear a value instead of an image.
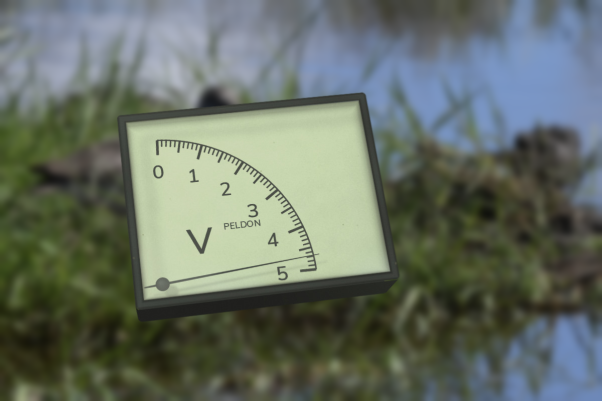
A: 4.7 V
